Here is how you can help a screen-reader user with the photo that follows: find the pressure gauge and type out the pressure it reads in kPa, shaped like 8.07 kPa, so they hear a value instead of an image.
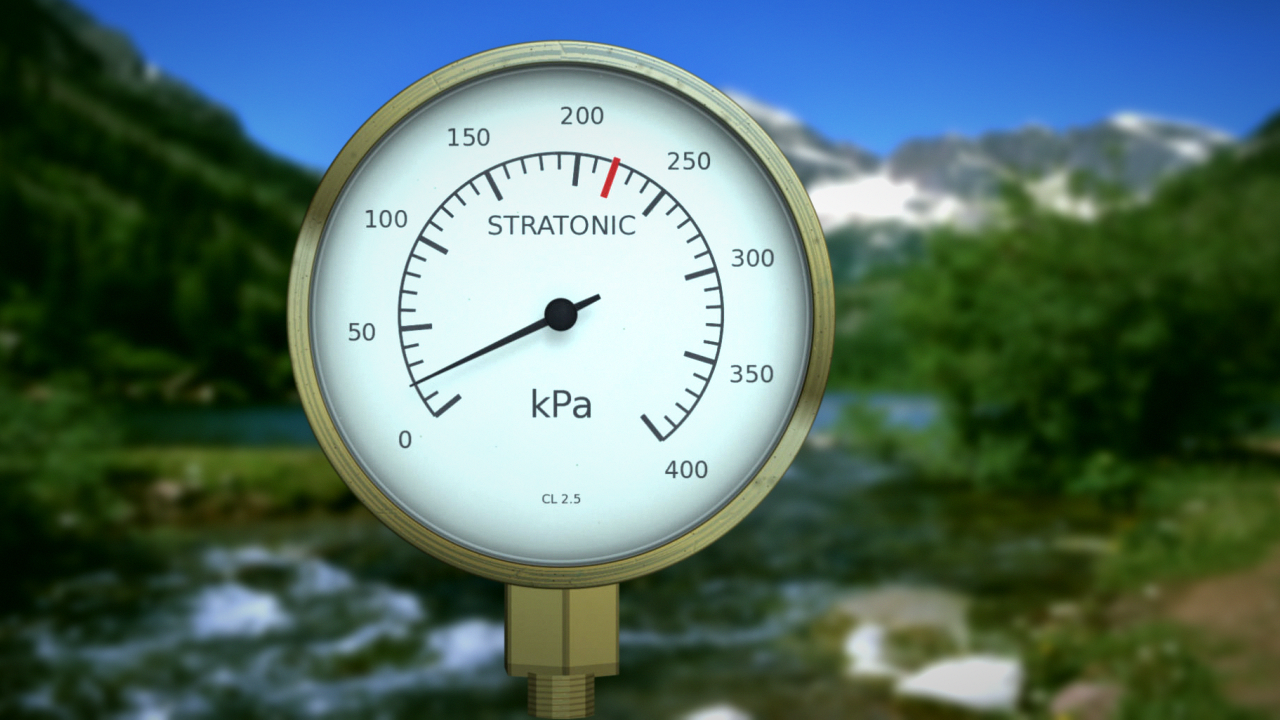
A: 20 kPa
